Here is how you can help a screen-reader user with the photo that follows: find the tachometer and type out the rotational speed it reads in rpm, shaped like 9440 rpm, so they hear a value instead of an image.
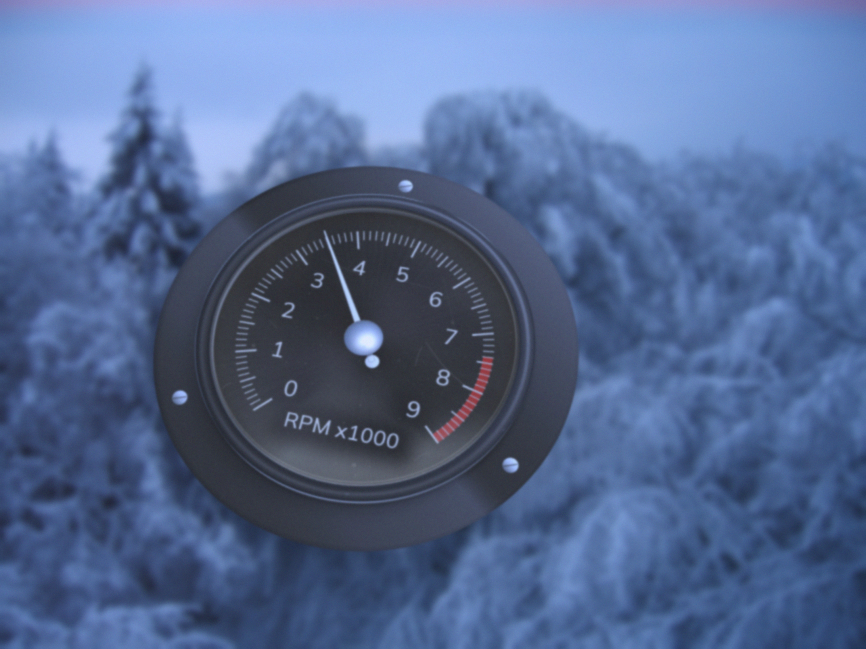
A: 3500 rpm
